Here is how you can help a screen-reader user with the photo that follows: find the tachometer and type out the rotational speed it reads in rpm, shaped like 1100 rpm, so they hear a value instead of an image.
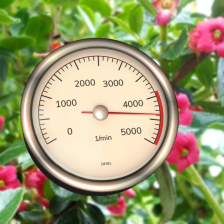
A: 4400 rpm
